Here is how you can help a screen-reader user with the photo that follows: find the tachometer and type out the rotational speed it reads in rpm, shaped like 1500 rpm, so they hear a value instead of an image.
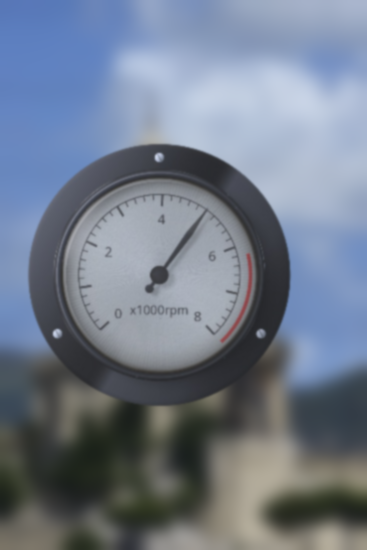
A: 5000 rpm
